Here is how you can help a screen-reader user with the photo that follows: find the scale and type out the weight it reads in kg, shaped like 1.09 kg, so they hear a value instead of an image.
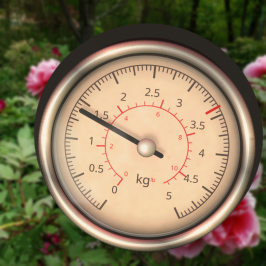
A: 1.4 kg
